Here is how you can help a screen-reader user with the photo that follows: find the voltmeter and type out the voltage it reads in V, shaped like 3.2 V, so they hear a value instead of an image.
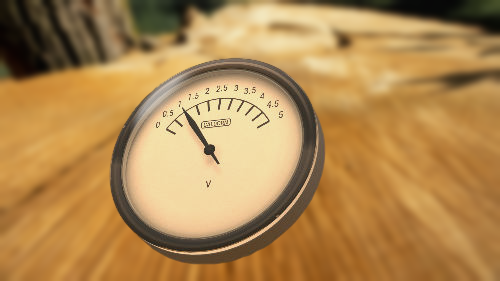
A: 1 V
